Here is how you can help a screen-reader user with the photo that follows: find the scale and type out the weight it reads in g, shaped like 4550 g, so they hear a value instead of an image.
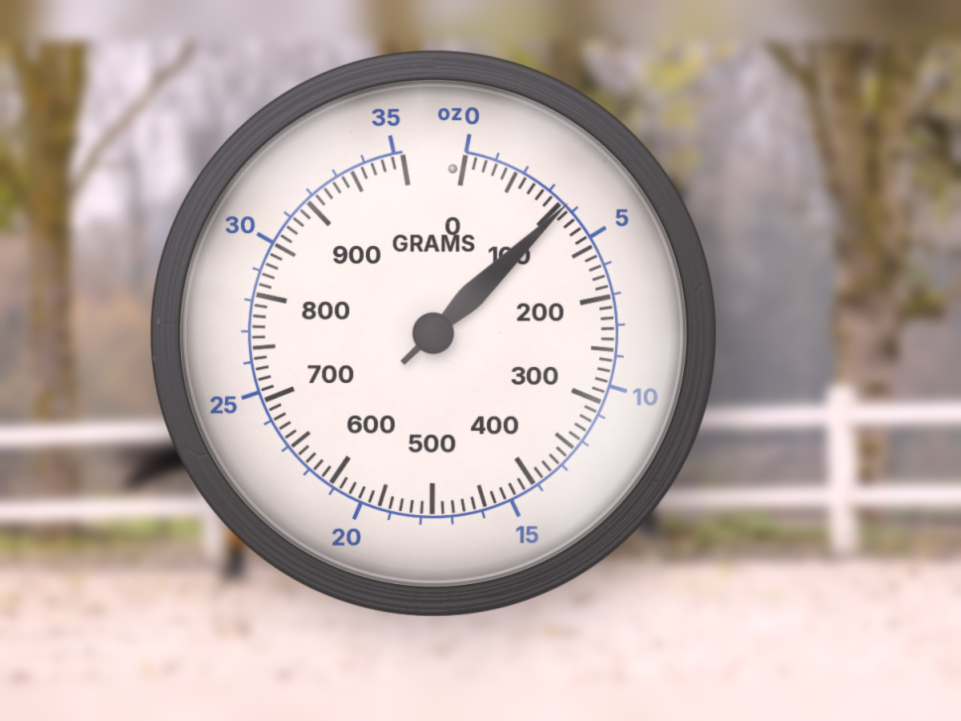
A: 105 g
